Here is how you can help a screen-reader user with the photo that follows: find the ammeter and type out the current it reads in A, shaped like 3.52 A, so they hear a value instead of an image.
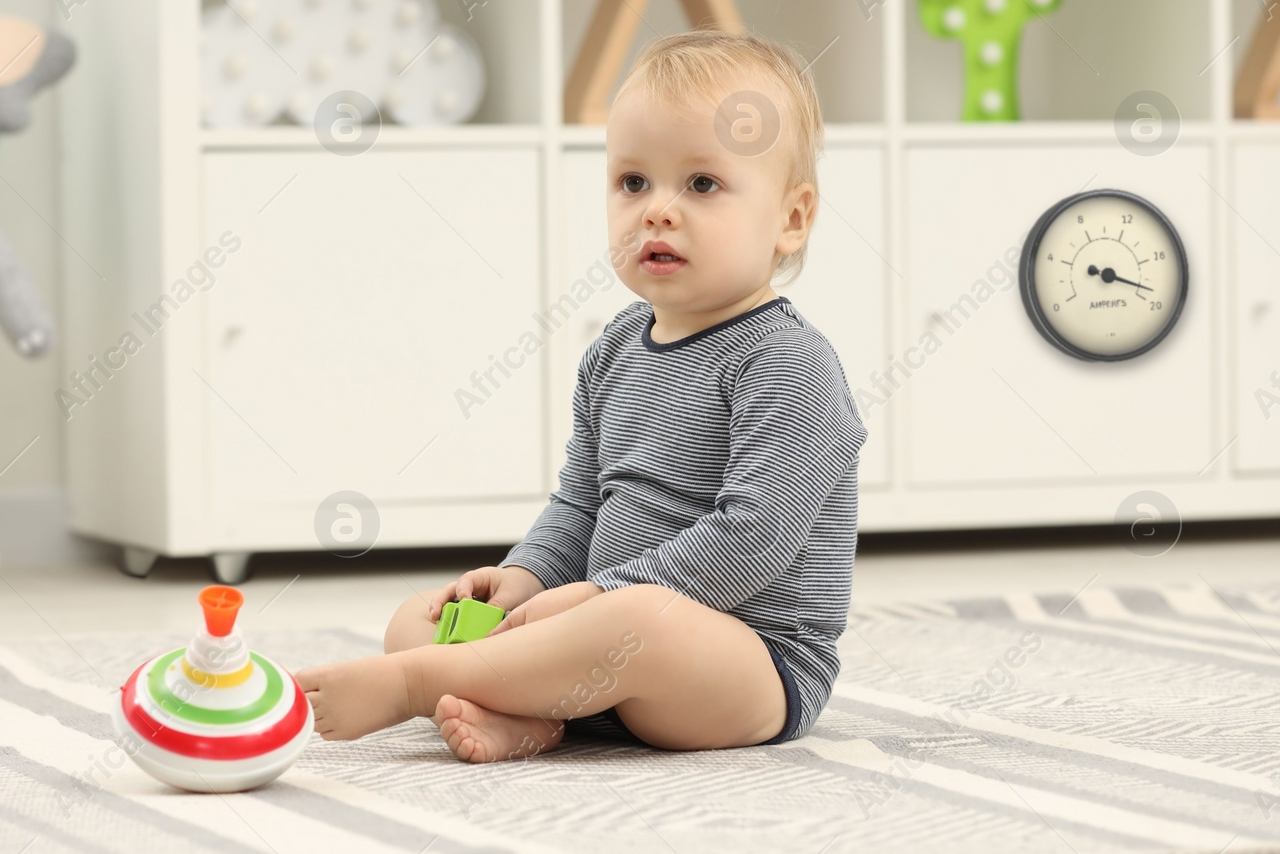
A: 19 A
